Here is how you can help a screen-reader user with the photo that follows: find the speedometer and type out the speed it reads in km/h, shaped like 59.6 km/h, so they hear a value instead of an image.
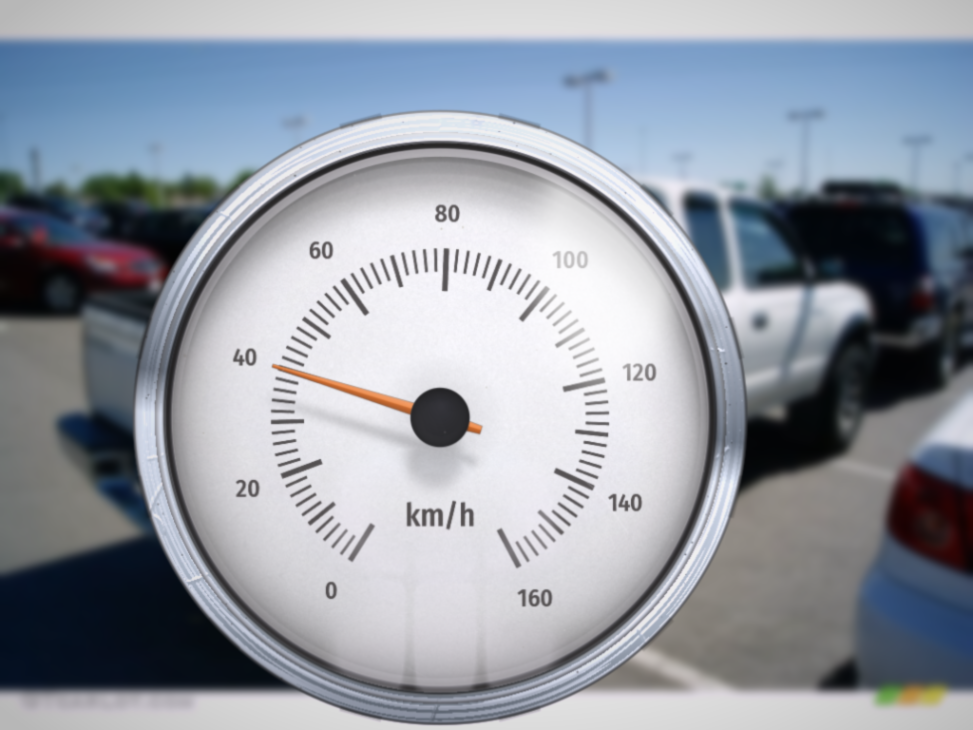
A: 40 km/h
